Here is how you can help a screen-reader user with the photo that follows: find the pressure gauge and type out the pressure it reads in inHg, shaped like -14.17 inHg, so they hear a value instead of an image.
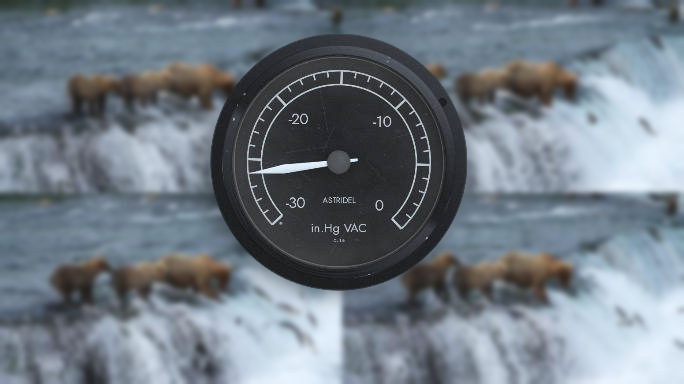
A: -26 inHg
